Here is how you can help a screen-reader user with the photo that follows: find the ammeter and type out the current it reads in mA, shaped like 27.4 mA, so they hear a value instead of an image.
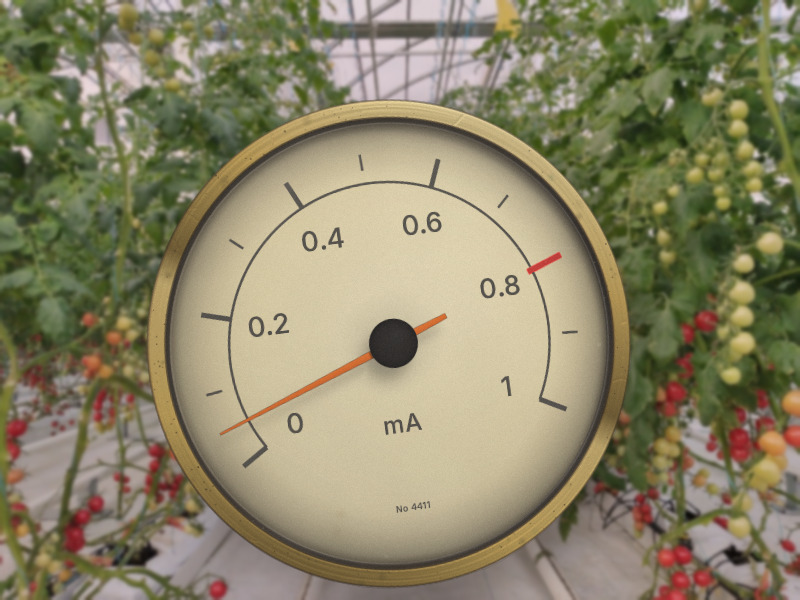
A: 0.05 mA
